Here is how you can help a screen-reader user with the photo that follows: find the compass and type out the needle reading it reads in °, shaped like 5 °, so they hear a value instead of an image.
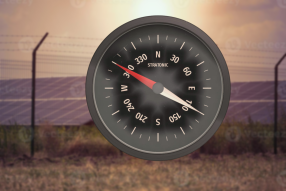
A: 300 °
